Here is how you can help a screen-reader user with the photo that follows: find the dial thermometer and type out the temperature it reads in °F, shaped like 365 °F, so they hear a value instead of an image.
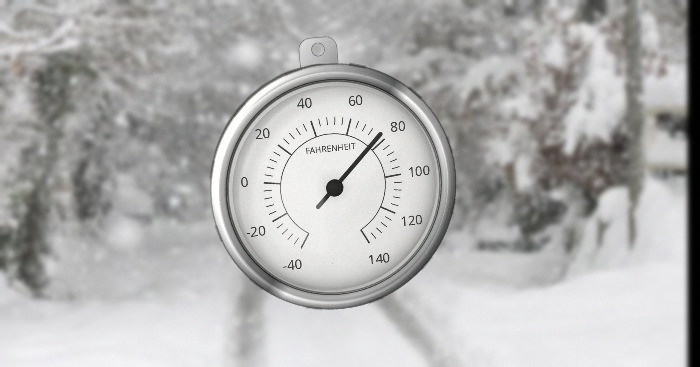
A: 76 °F
